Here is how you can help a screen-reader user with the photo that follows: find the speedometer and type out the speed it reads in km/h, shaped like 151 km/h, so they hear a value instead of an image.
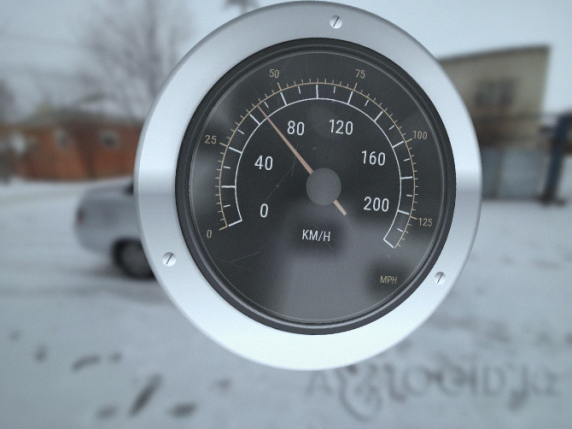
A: 65 km/h
